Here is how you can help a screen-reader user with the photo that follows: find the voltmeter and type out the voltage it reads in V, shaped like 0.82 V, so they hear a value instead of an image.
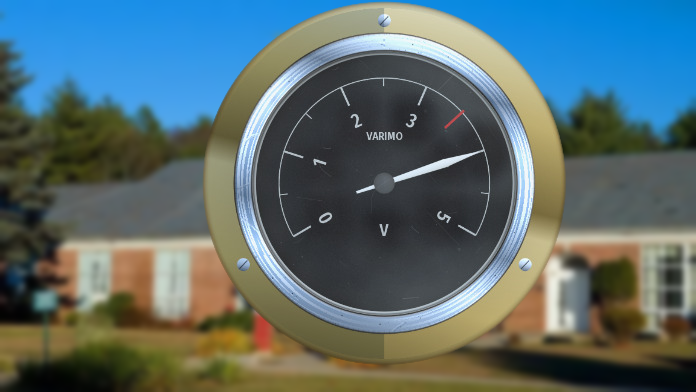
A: 4 V
